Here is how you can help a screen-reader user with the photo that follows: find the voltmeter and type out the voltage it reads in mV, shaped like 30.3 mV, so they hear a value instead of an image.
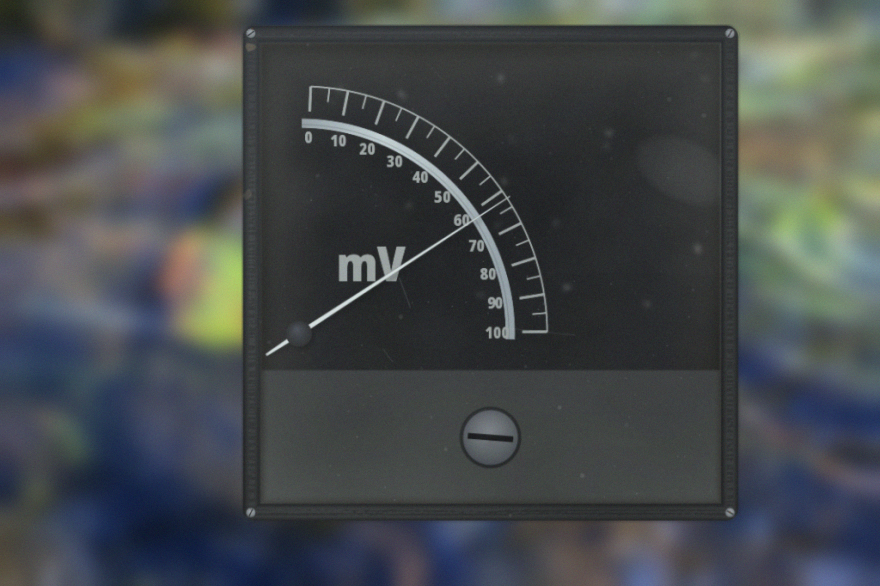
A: 62.5 mV
